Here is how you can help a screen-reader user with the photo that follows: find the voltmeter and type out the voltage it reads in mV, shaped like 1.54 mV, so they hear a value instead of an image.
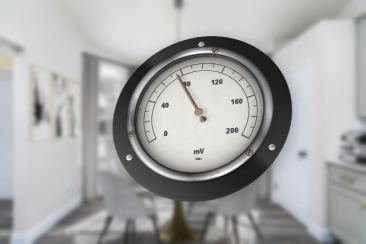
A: 75 mV
